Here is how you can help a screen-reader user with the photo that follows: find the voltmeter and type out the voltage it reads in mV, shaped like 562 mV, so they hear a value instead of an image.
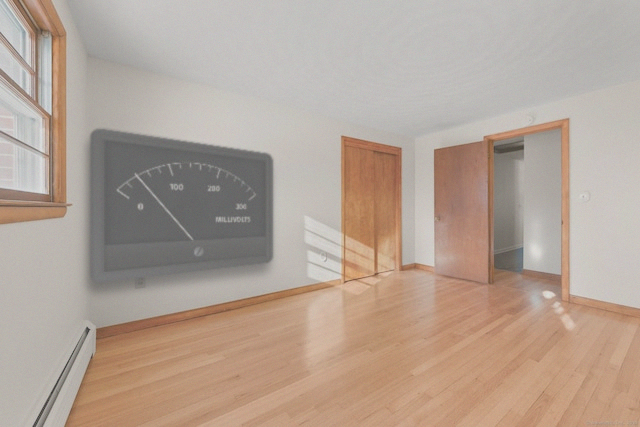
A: 40 mV
